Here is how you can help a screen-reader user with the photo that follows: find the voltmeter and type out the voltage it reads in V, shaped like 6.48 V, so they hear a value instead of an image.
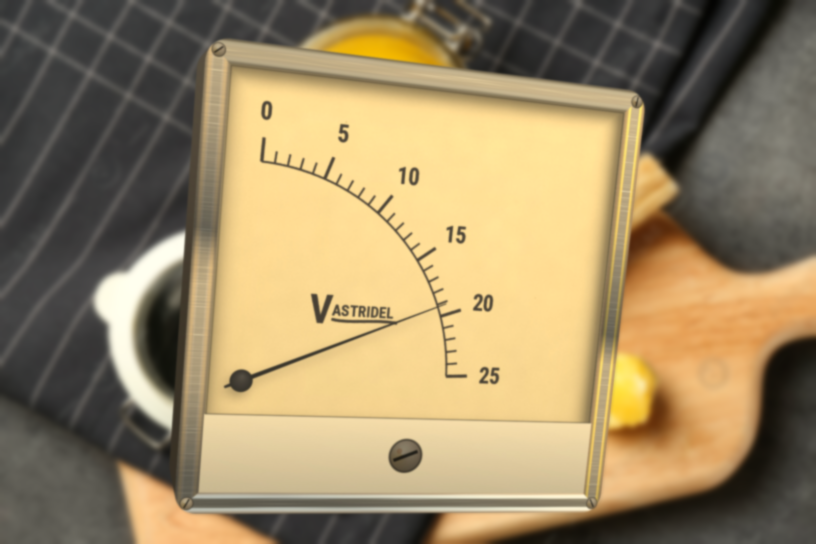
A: 19 V
